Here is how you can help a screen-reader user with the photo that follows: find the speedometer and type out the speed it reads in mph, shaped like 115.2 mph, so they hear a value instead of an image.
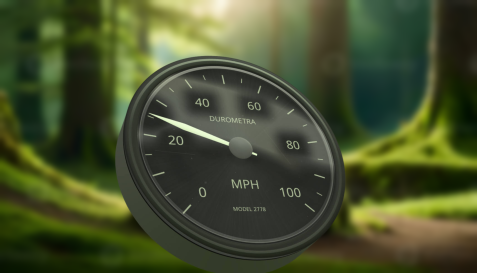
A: 25 mph
